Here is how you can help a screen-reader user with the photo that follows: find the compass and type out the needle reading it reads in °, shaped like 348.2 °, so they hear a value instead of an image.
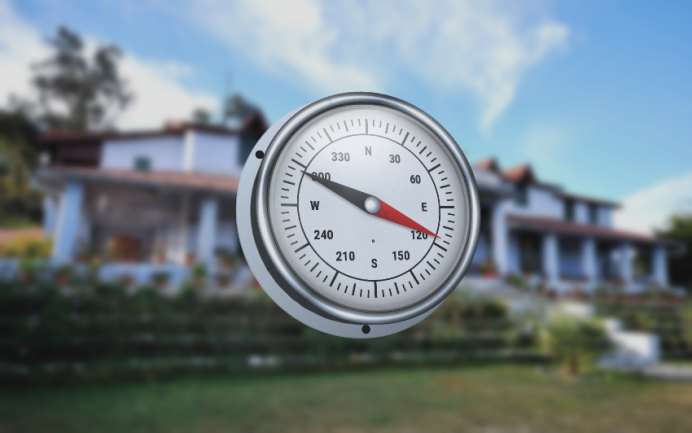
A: 115 °
